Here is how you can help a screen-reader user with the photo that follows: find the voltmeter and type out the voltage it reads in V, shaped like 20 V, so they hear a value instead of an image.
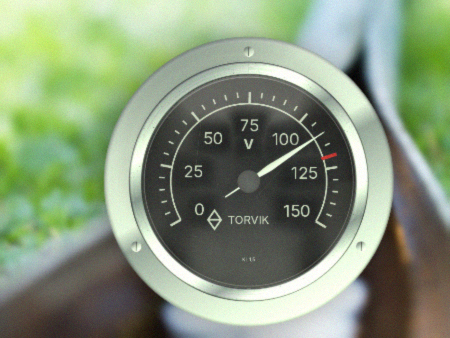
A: 110 V
